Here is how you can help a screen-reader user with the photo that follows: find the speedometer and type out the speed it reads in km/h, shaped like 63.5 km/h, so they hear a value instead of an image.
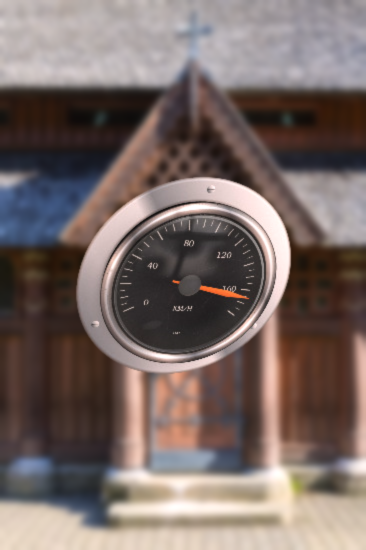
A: 165 km/h
